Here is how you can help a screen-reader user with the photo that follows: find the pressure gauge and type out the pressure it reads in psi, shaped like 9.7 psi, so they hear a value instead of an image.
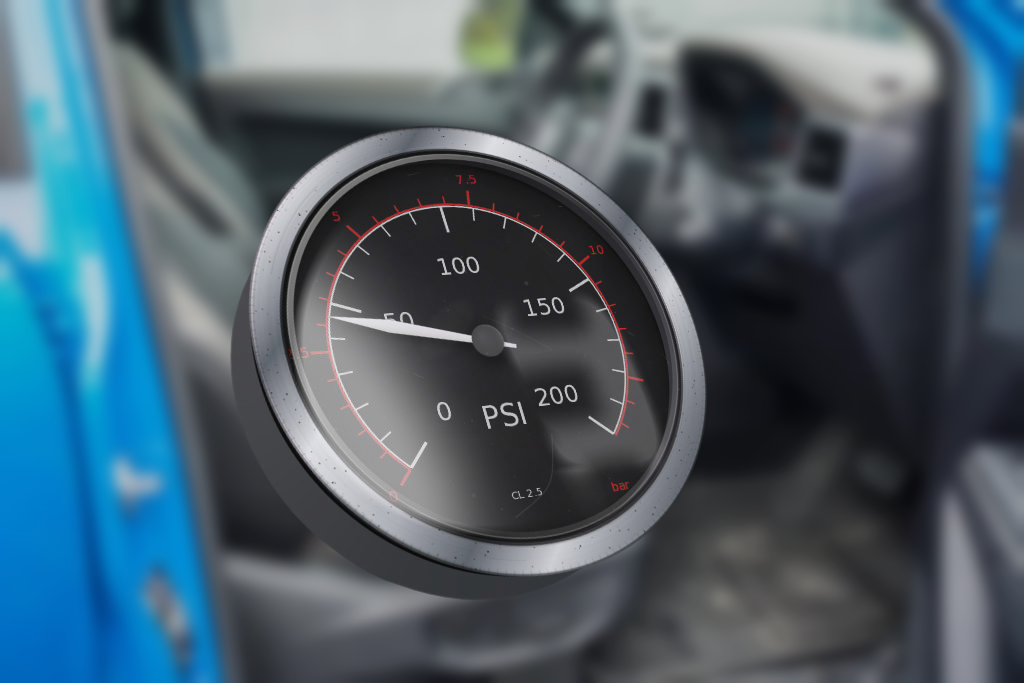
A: 45 psi
